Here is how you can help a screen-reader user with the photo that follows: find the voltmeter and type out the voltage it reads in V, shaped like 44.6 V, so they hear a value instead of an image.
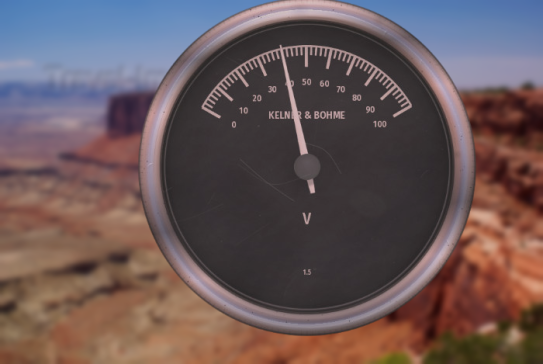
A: 40 V
